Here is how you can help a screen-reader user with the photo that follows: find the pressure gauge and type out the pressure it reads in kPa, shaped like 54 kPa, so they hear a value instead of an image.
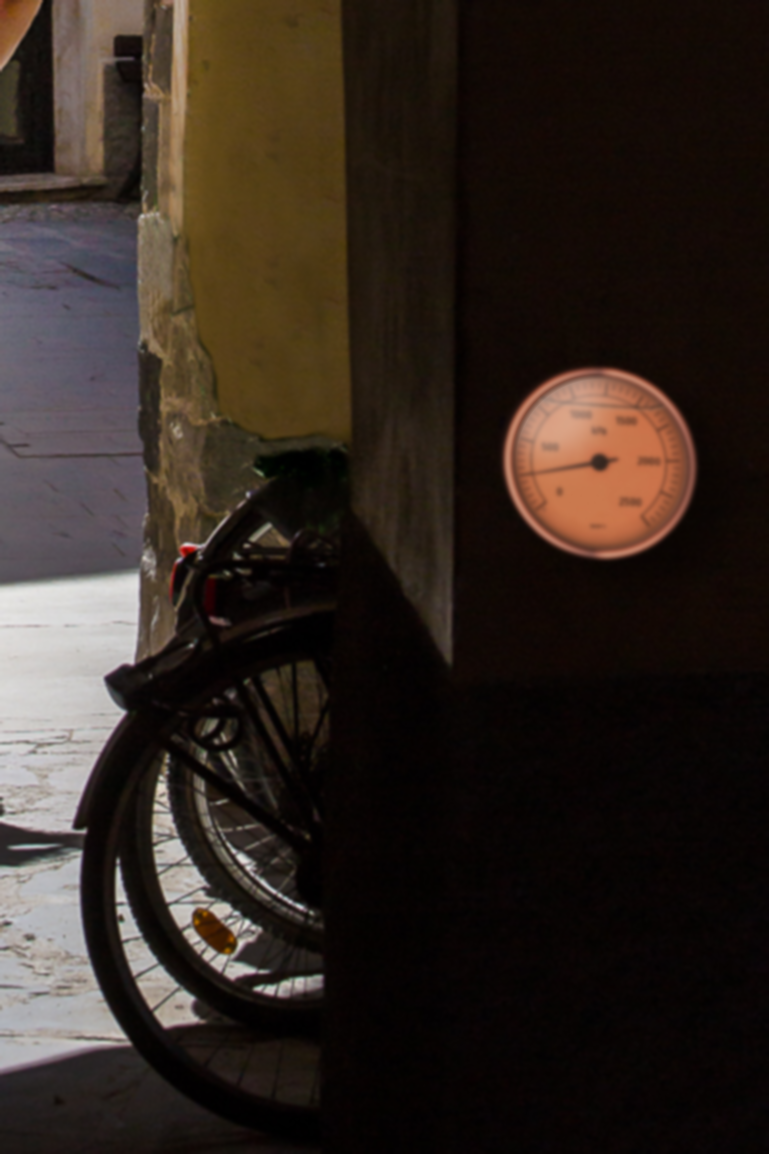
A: 250 kPa
